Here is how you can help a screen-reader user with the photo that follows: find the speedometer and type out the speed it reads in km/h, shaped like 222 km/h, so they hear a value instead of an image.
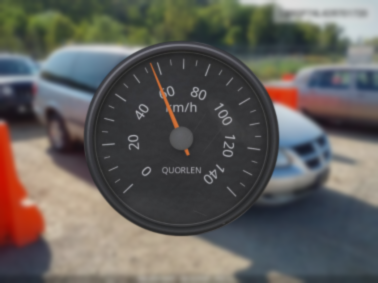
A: 57.5 km/h
